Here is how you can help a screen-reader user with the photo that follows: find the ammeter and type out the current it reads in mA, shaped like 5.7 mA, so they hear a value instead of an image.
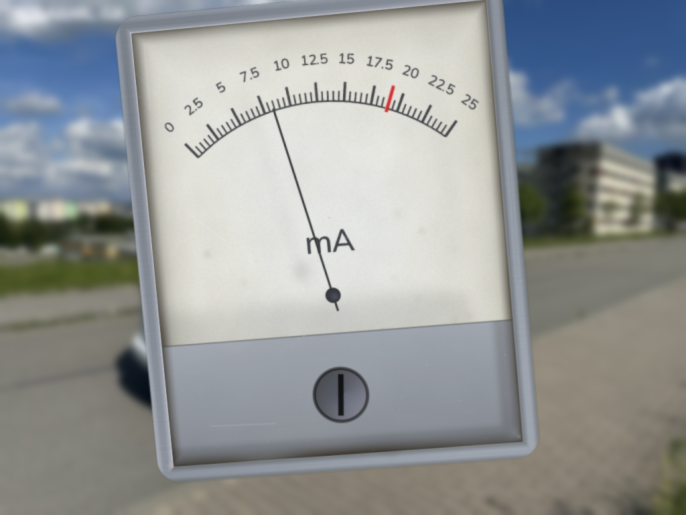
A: 8.5 mA
